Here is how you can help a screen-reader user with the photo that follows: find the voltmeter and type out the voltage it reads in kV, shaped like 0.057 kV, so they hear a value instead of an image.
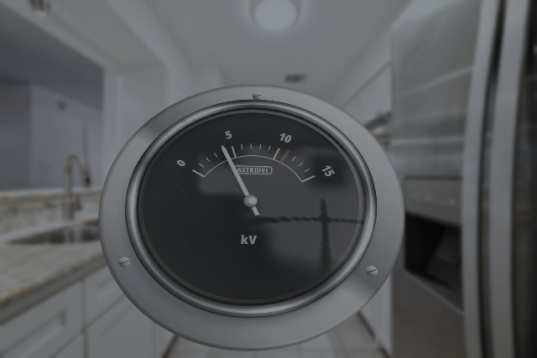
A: 4 kV
